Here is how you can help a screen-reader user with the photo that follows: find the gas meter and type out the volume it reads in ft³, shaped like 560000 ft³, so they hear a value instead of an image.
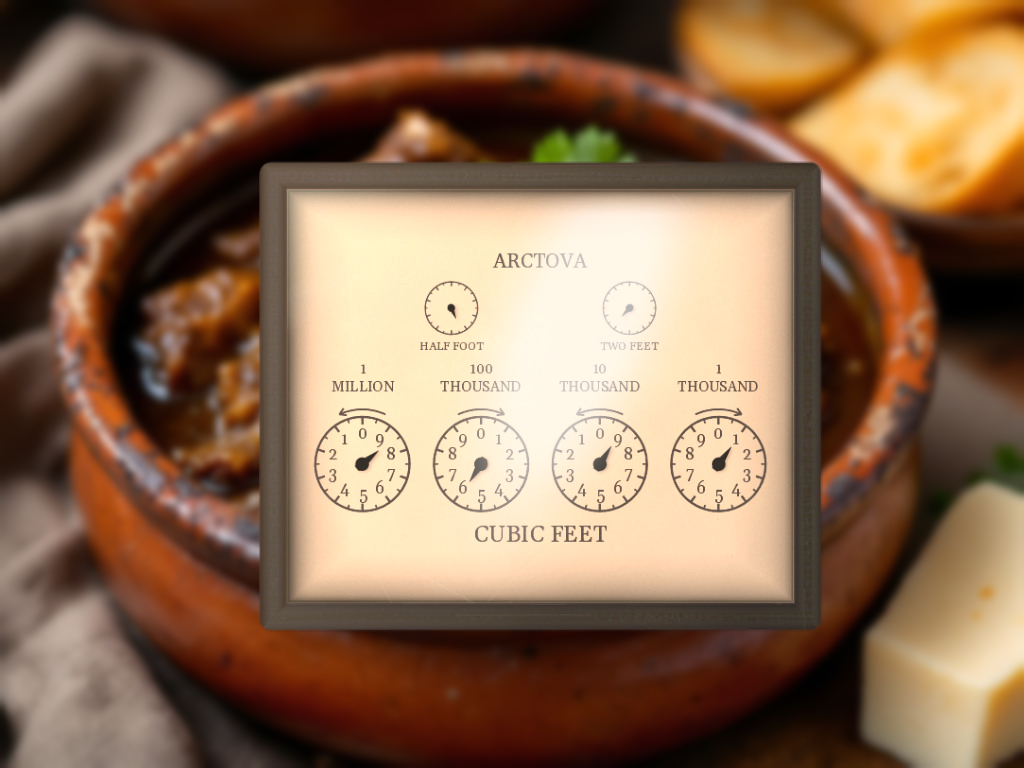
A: 859100 ft³
